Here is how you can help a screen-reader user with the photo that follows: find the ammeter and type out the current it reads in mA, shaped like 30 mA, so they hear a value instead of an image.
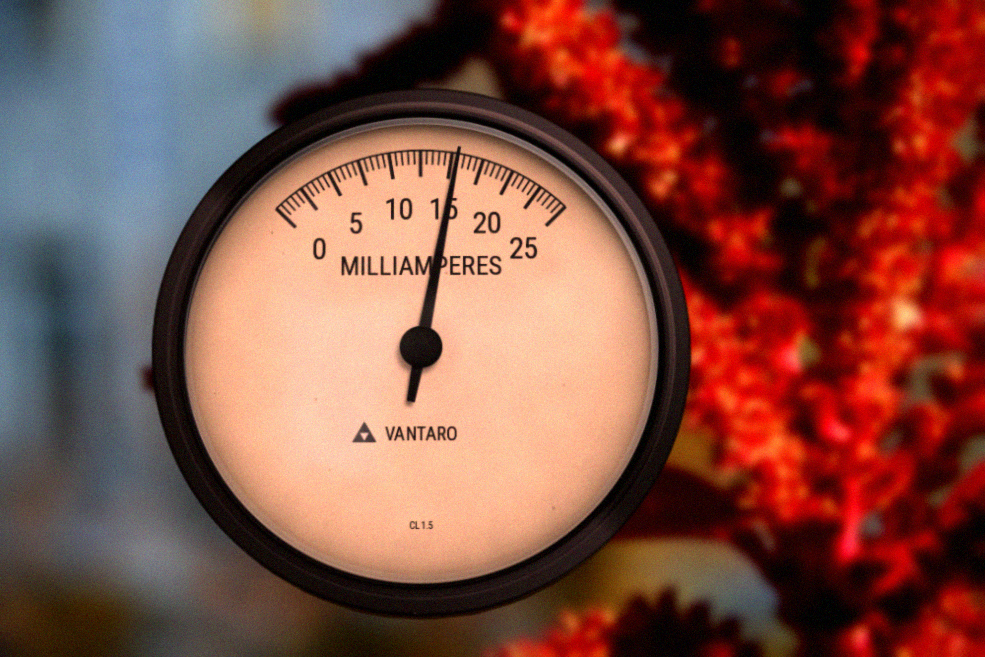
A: 15.5 mA
